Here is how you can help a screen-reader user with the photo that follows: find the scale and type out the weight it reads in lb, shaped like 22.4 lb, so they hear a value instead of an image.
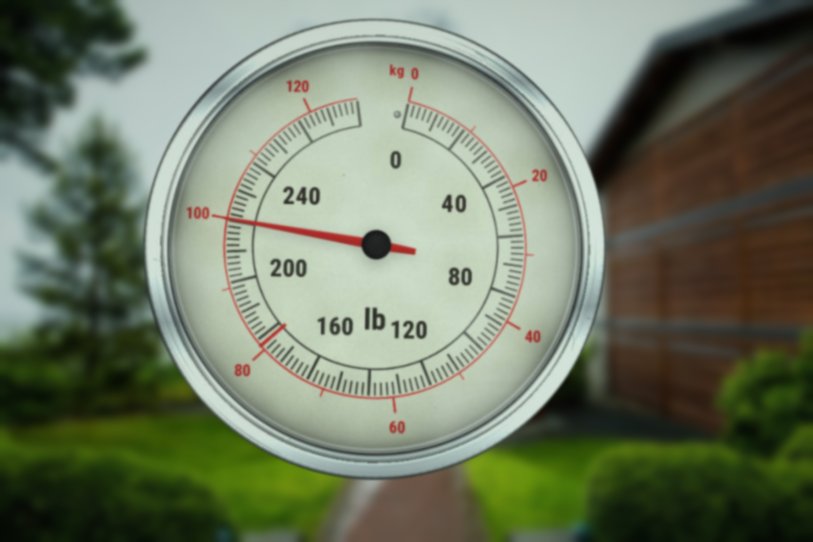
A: 220 lb
